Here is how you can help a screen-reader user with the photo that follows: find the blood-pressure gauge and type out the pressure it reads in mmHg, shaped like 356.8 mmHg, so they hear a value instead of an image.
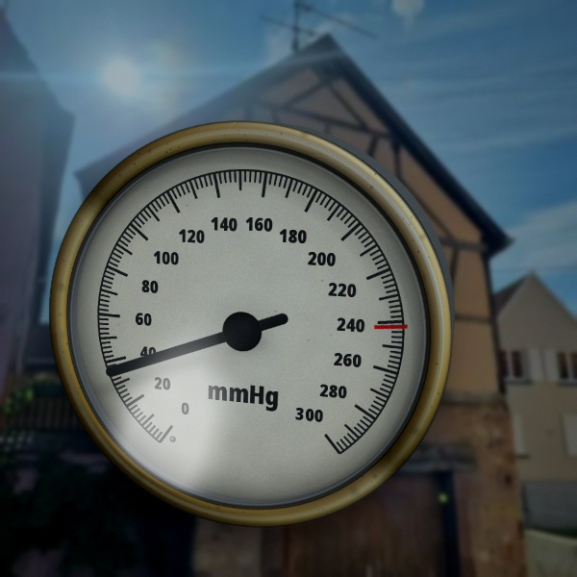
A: 36 mmHg
